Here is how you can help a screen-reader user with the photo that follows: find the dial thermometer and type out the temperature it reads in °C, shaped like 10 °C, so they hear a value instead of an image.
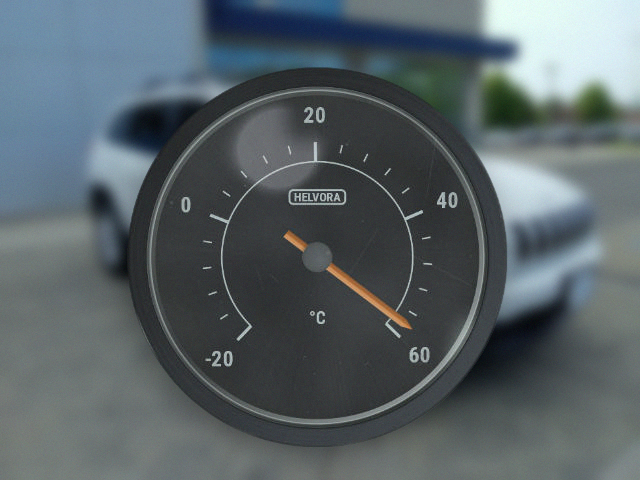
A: 58 °C
